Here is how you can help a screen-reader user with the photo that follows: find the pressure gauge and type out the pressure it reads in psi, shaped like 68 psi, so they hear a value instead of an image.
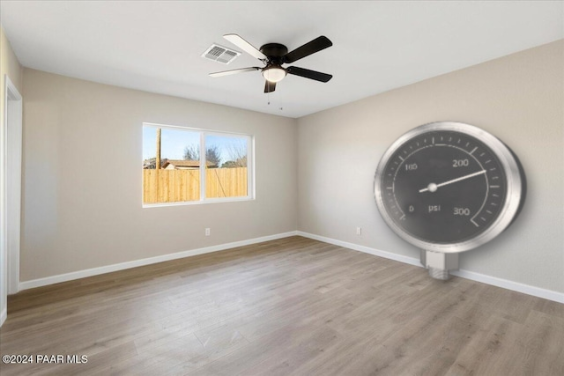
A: 230 psi
